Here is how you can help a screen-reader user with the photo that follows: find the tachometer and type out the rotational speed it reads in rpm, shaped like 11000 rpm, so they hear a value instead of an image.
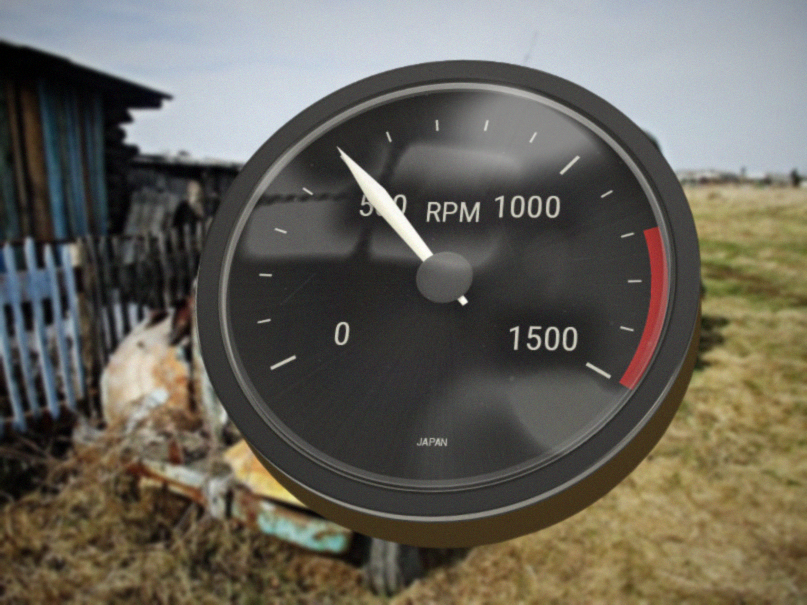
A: 500 rpm
